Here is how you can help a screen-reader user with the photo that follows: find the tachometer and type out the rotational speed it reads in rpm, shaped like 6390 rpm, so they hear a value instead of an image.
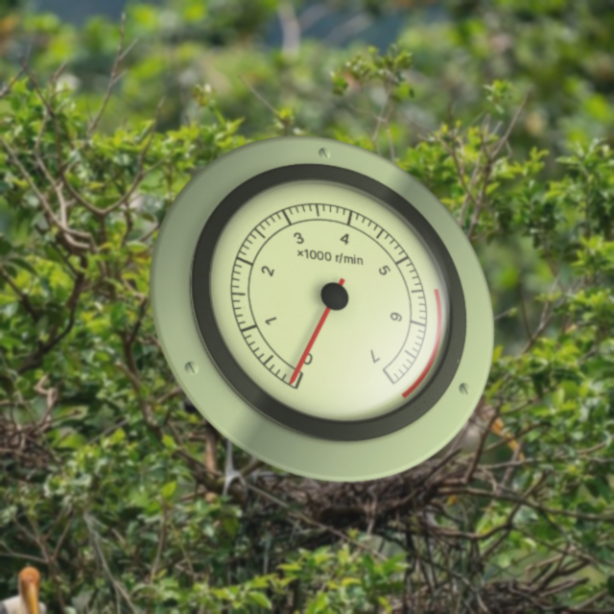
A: 100 rpm
